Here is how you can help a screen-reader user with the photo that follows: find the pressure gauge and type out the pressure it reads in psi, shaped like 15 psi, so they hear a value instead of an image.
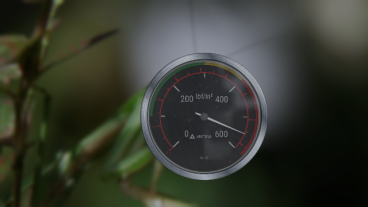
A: 550 psi
